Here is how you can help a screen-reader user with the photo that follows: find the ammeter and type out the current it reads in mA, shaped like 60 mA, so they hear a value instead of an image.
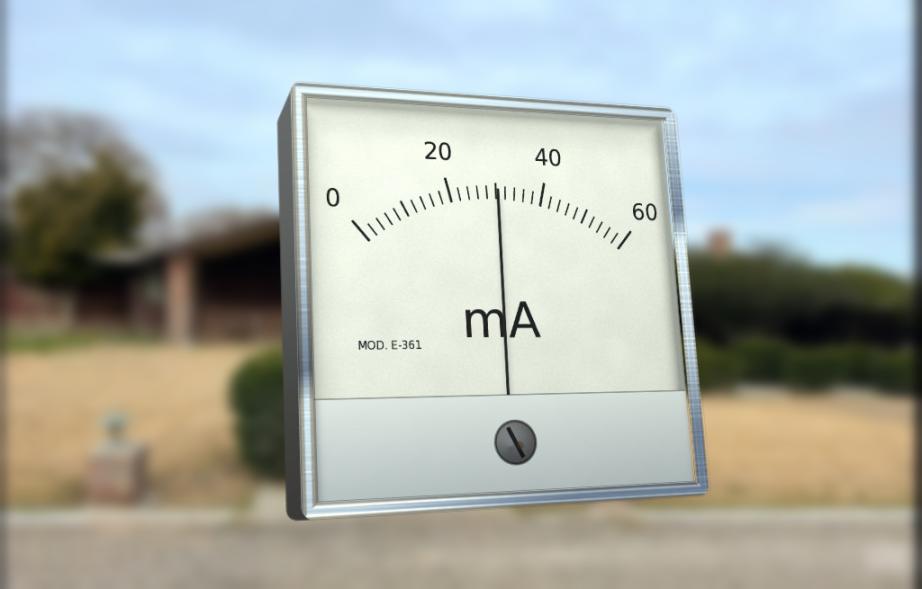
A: 30 mA
